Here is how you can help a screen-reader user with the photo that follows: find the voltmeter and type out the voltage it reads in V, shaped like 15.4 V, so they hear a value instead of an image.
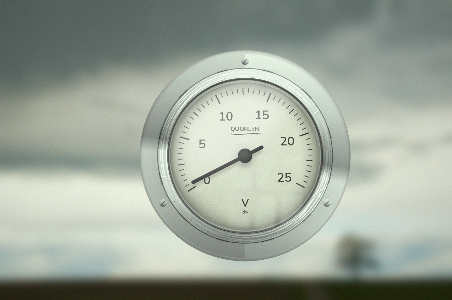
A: 0.5 V
